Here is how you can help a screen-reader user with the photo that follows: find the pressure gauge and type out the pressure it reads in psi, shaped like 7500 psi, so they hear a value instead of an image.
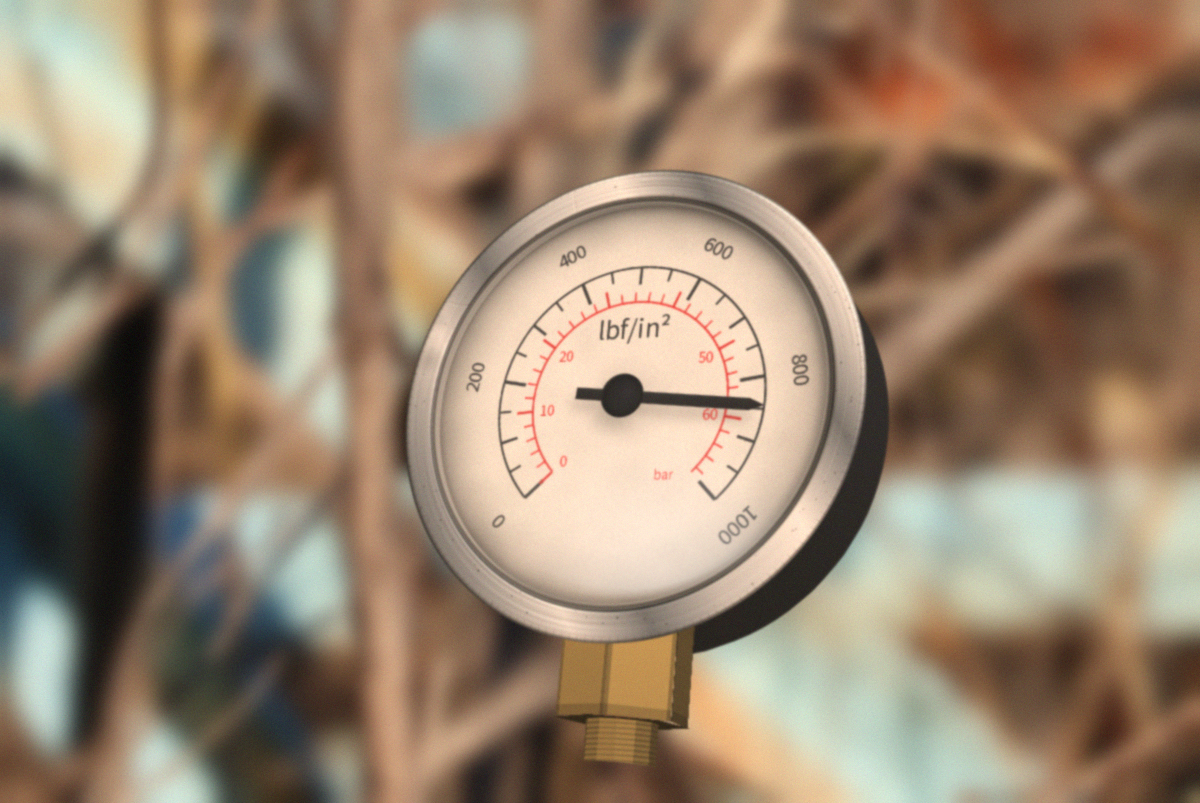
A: 850 psi
